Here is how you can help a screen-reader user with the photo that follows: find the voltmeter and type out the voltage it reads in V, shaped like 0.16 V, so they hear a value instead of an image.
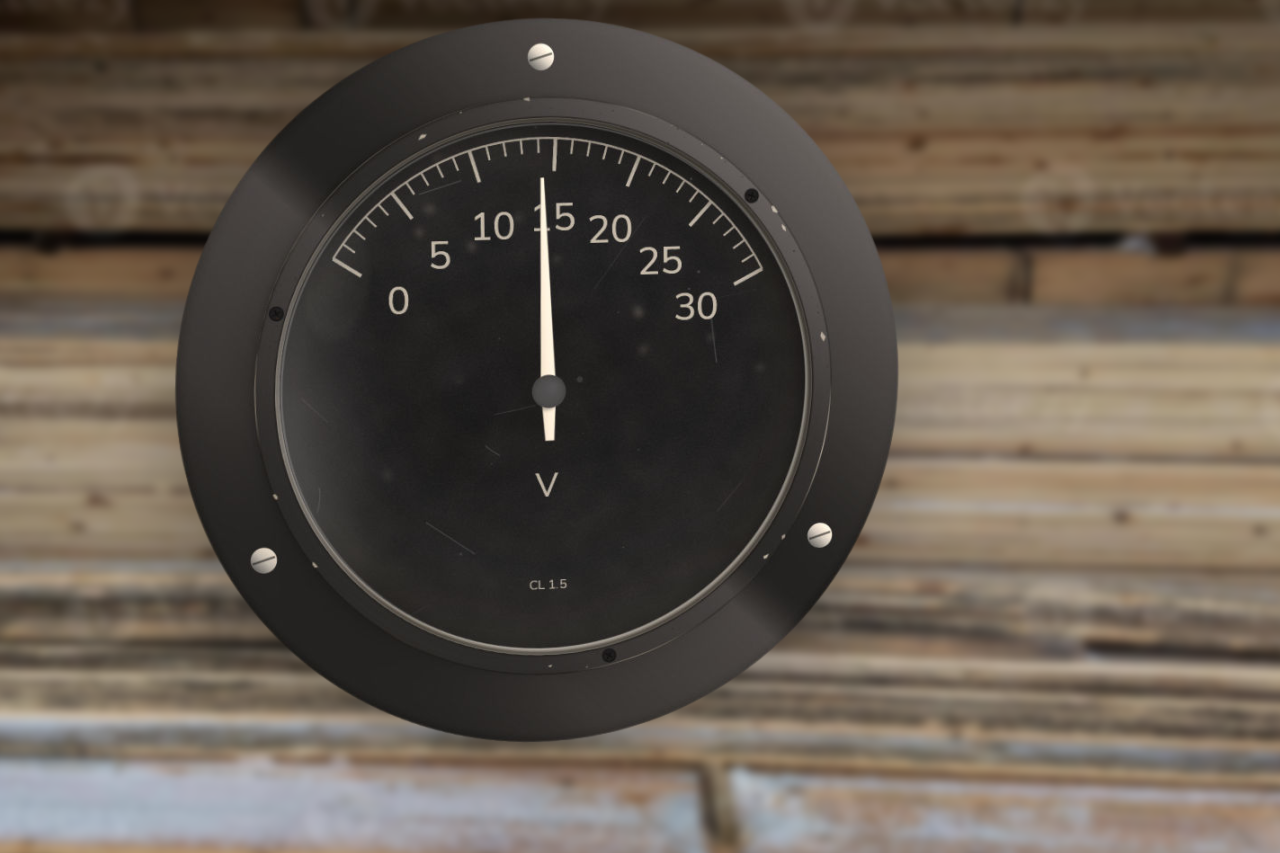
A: 14 V
